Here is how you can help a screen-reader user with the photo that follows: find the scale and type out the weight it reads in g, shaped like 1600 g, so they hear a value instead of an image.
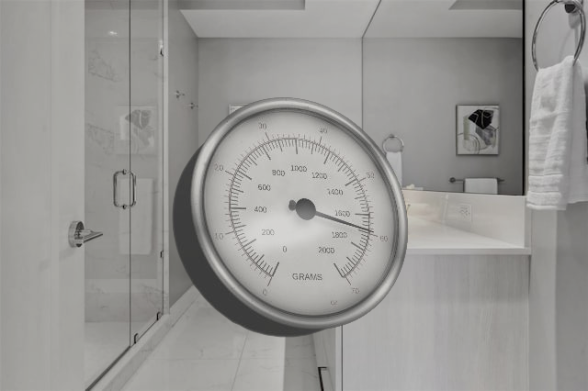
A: 1700 g
